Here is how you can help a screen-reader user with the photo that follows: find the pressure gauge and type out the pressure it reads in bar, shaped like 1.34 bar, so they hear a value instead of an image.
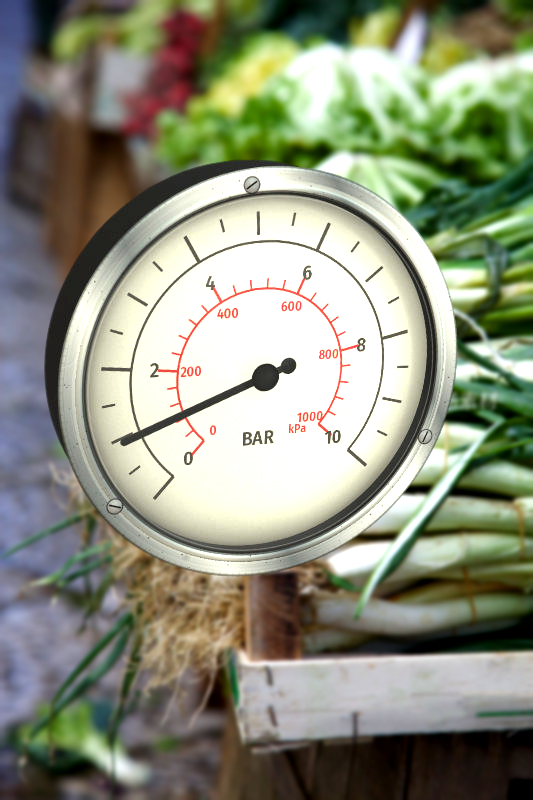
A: 1 bar
